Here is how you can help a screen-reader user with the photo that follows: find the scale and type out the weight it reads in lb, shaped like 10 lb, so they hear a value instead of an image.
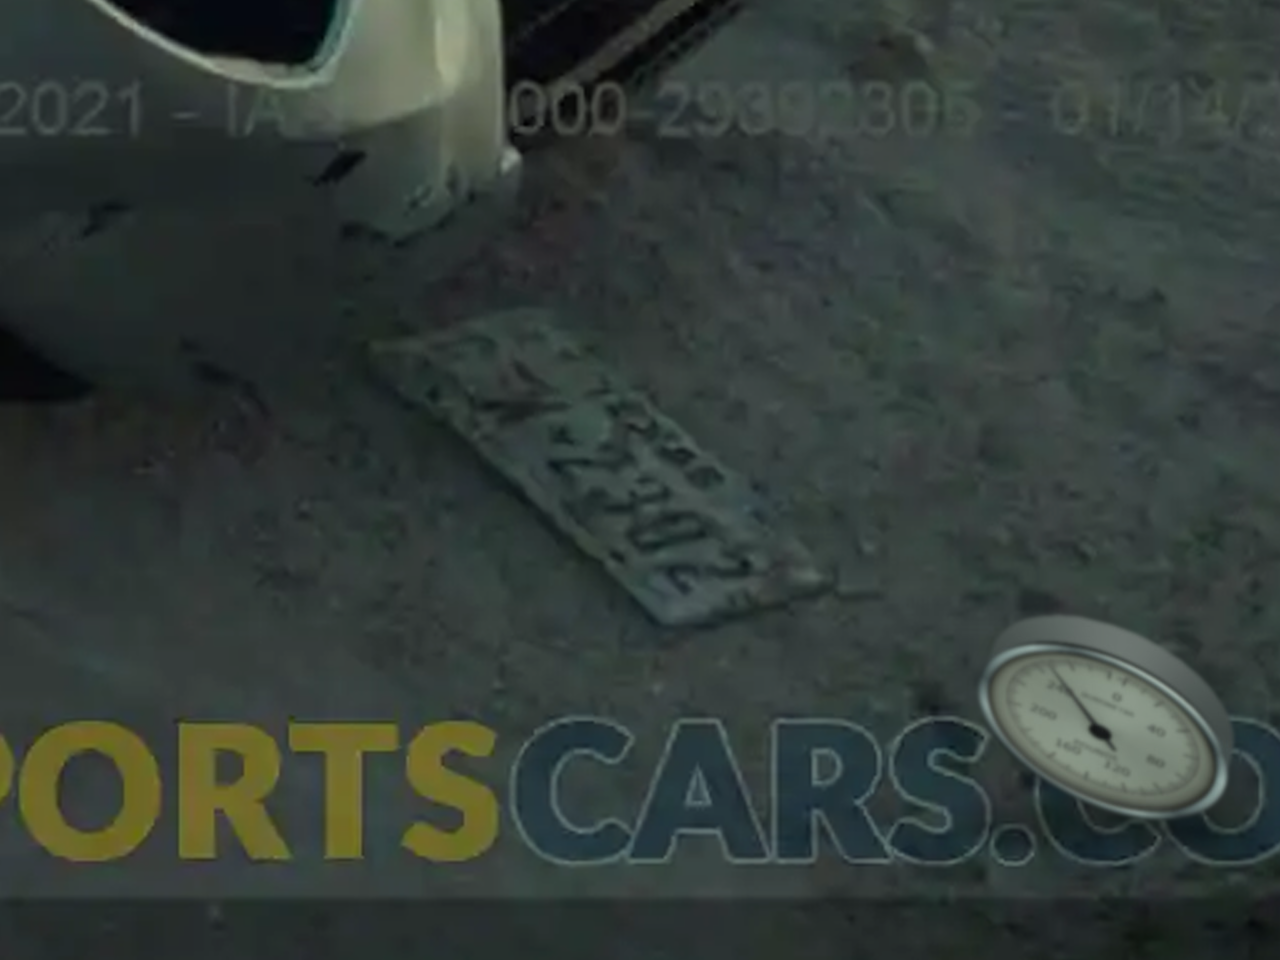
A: 250 lb
